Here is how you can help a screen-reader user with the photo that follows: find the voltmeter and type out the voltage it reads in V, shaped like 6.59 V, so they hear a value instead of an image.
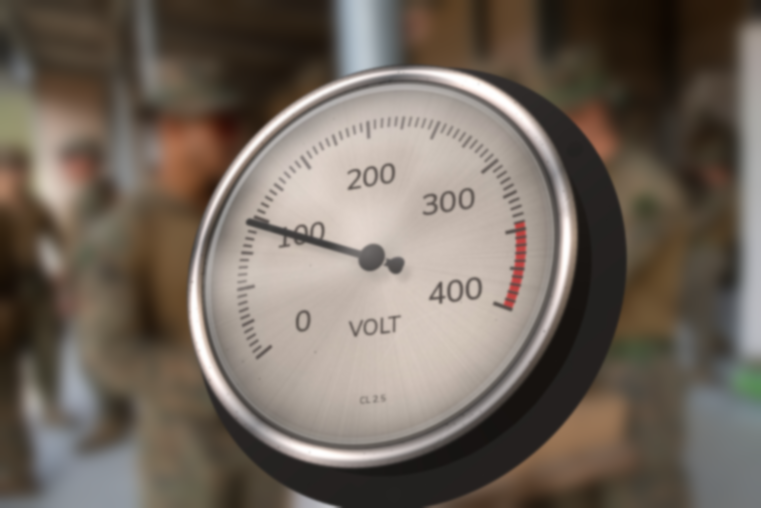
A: 95 V
